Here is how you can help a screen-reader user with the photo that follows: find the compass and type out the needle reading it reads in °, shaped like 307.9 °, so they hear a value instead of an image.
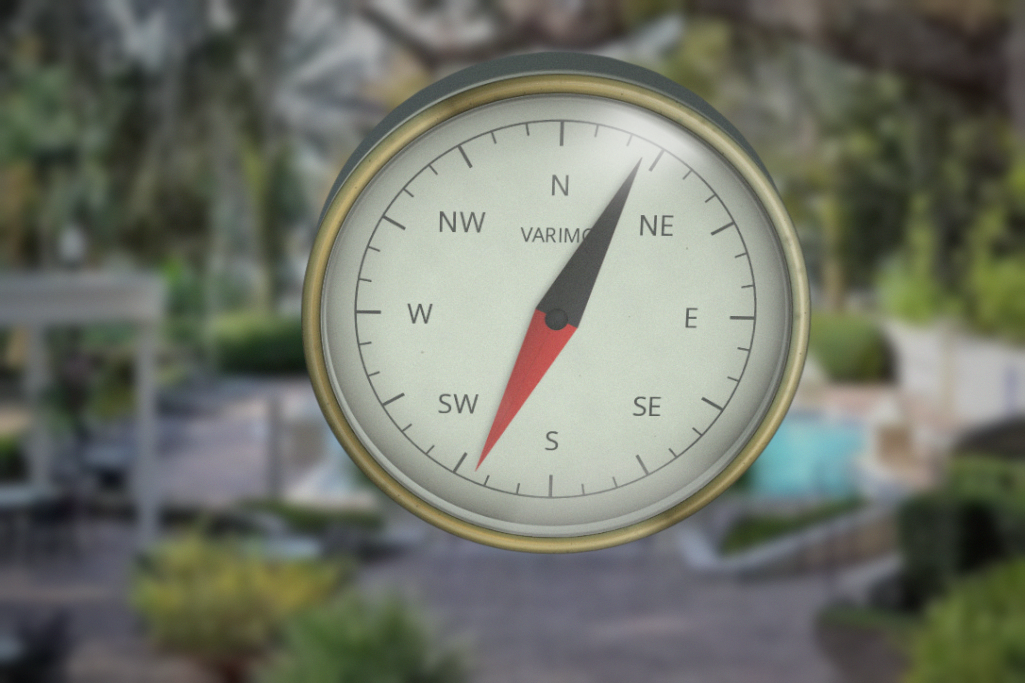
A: 205 °
